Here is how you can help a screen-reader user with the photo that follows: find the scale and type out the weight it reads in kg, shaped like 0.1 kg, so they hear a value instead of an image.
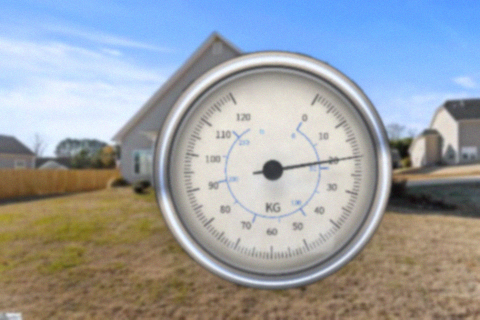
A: 20 kg
